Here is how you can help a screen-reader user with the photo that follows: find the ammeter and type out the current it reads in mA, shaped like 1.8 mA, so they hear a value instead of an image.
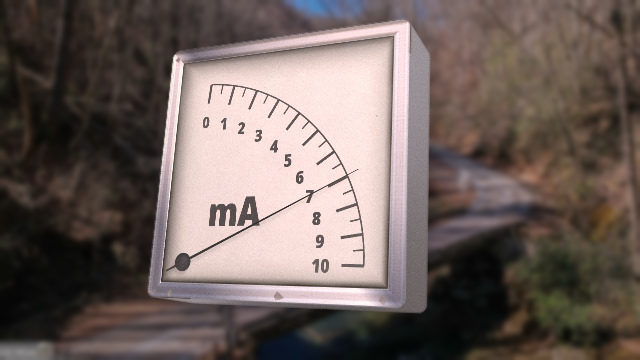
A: 7 mA
